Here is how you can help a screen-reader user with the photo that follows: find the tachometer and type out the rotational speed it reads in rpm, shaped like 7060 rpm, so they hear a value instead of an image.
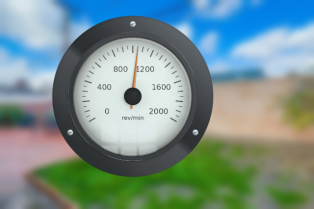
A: 1050 rpm
